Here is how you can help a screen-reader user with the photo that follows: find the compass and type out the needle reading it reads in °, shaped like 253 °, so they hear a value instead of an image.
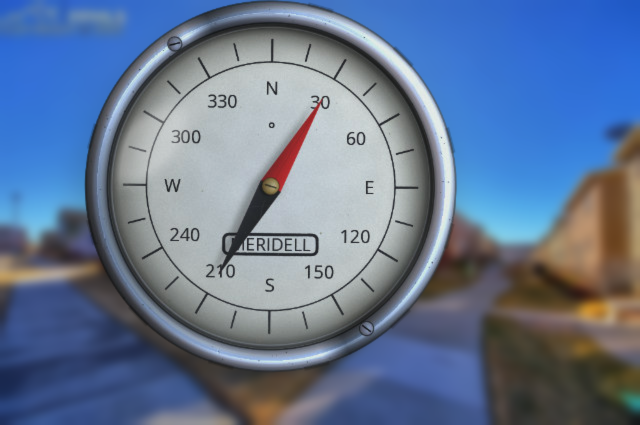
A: 30 °
